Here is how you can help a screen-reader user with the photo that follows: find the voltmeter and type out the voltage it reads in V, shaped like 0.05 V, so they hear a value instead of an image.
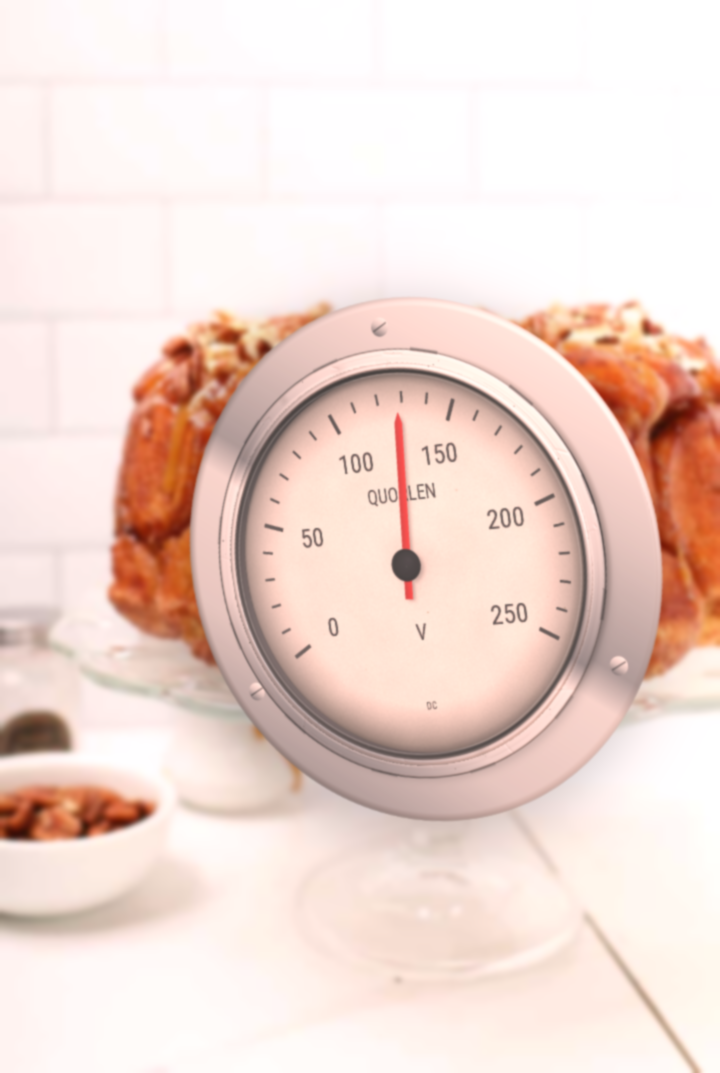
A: 130 V
